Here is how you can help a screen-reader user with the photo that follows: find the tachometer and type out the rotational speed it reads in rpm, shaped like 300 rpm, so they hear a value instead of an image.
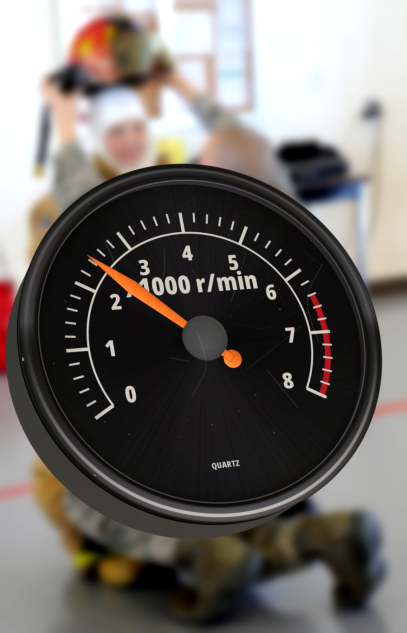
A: 2400 rpm
